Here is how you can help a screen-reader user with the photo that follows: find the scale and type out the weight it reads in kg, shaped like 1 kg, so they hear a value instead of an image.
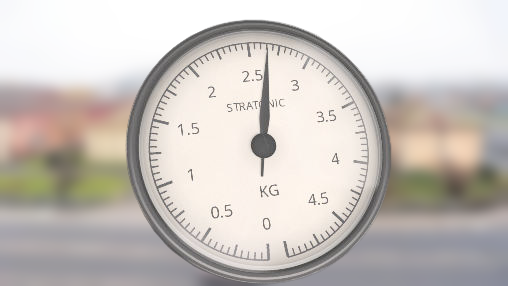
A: 2.65 kg
